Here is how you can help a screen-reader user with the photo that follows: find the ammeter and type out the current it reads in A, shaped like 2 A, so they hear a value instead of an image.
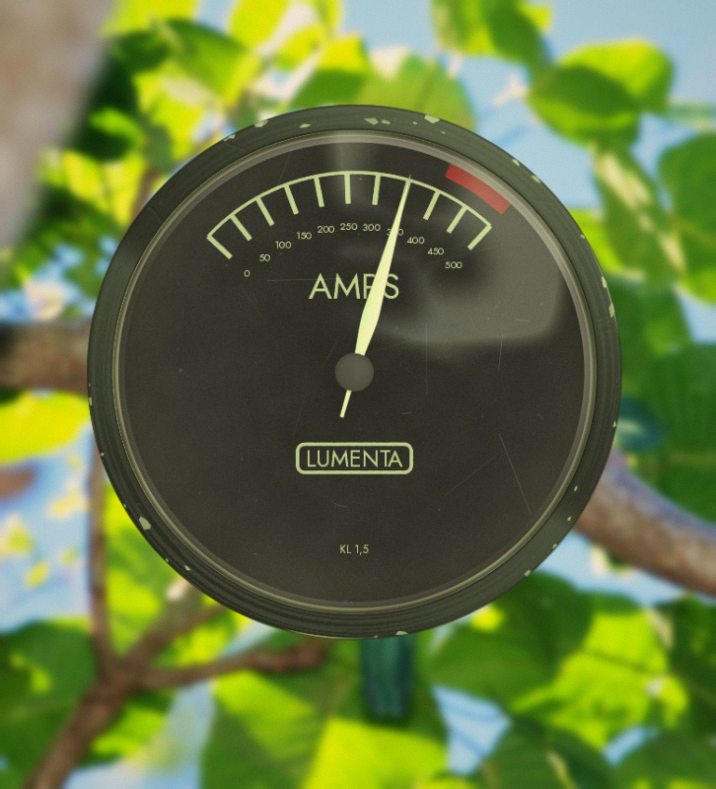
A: 350 A
